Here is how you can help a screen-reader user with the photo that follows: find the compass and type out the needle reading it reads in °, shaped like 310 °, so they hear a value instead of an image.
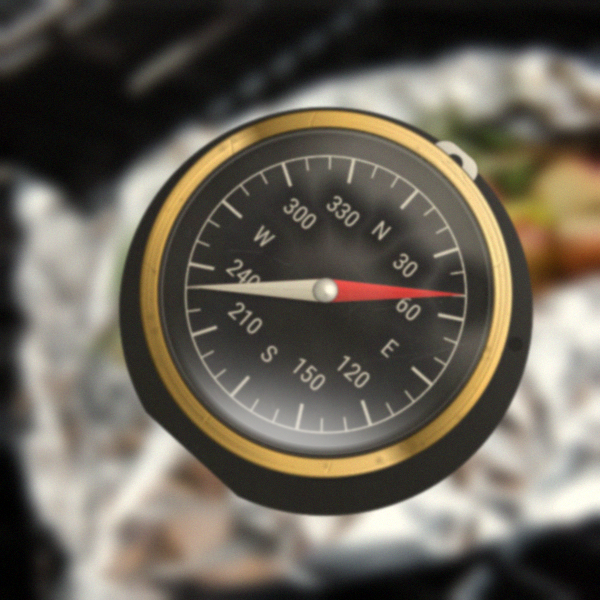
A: 50 °
